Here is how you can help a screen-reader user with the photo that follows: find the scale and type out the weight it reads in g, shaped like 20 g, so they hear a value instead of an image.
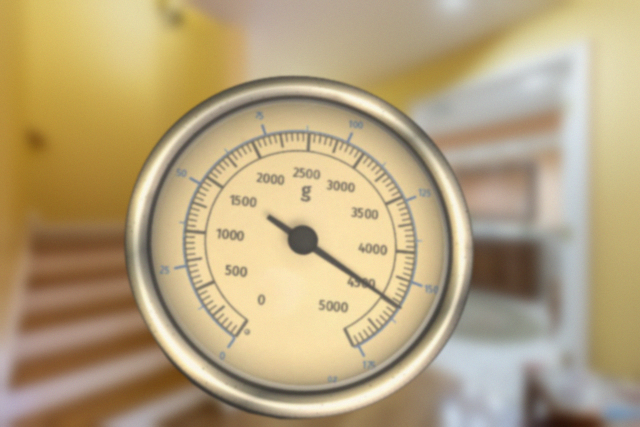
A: 4500 g
